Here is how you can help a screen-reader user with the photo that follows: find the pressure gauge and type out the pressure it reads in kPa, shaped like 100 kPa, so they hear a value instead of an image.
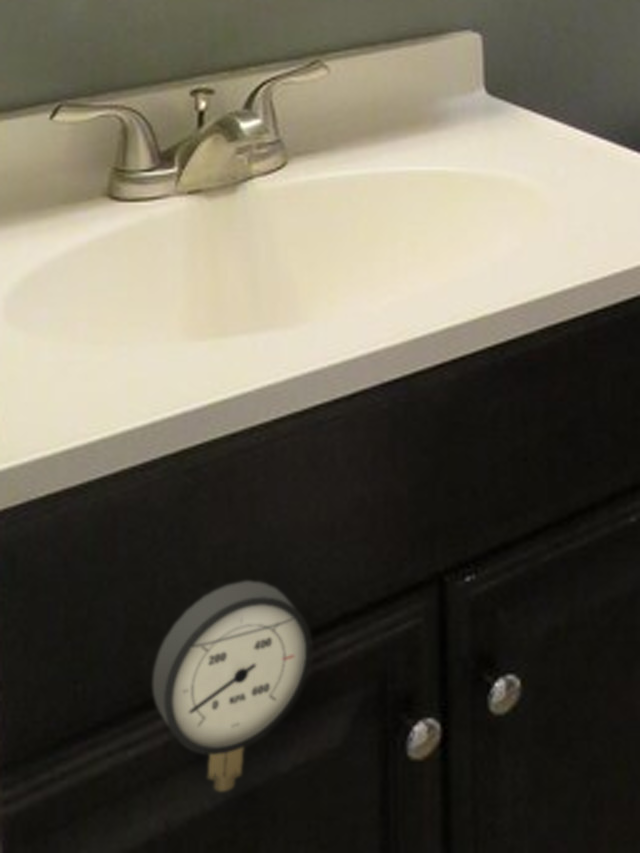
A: 50 kPa
